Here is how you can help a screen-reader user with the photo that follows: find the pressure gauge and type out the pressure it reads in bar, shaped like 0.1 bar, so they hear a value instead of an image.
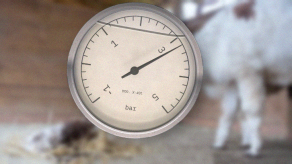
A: 3.2 bar
